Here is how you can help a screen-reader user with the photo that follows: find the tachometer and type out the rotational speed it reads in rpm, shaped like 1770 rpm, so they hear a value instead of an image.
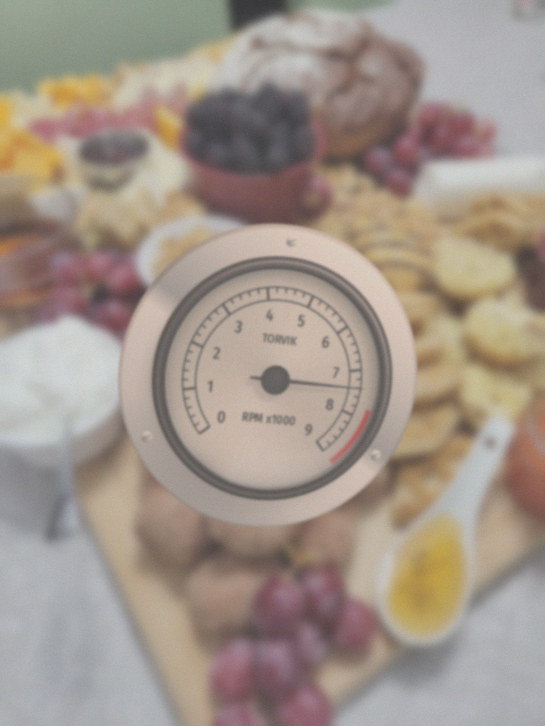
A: 7400 rpm
